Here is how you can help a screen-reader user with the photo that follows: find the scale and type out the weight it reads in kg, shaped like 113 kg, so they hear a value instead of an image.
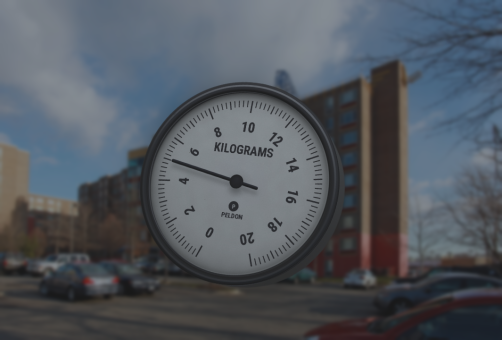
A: 5 kg
